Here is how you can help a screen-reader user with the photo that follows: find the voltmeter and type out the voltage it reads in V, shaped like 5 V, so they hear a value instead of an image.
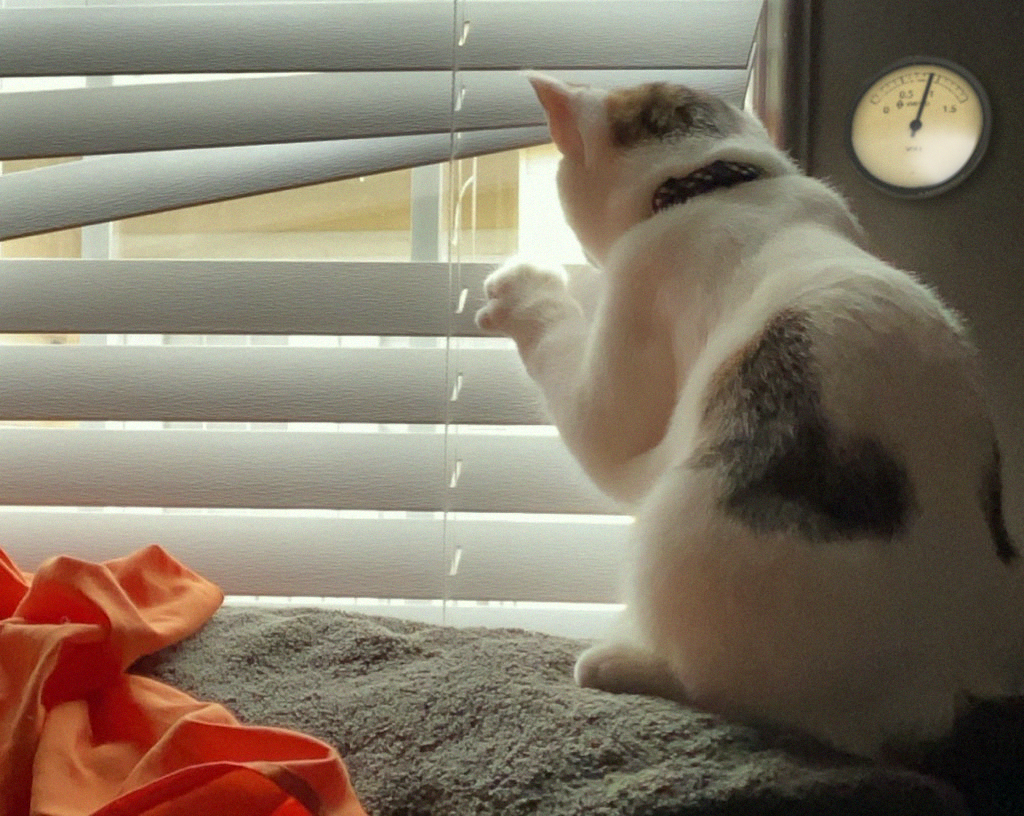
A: 0.9 V
